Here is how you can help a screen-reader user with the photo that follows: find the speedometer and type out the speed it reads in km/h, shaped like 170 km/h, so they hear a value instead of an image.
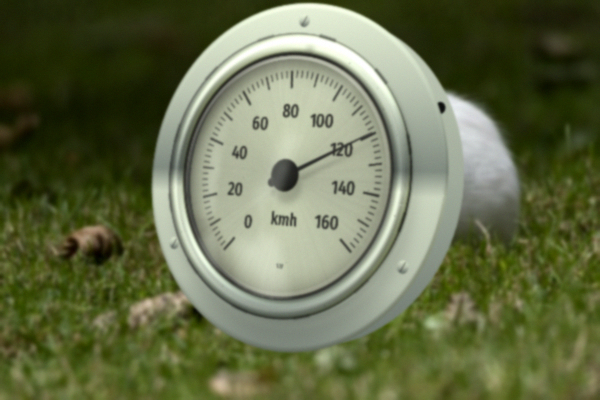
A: 120 km/h
